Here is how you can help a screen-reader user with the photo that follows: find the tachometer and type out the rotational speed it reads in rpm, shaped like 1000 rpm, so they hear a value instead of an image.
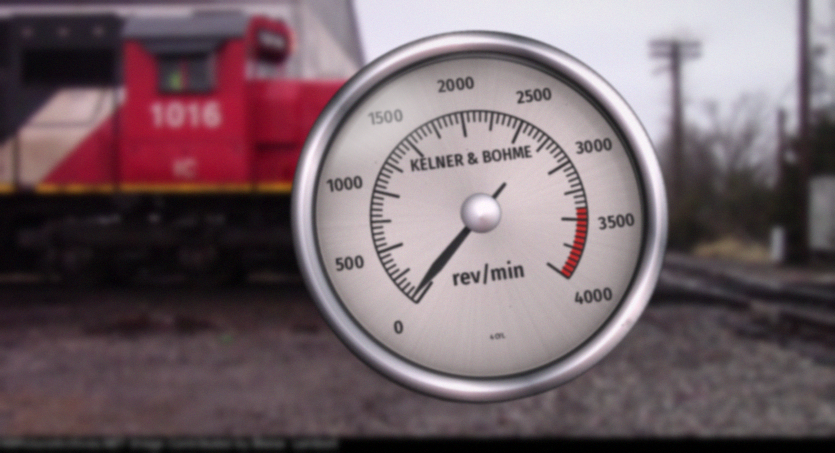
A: 50 rpm
